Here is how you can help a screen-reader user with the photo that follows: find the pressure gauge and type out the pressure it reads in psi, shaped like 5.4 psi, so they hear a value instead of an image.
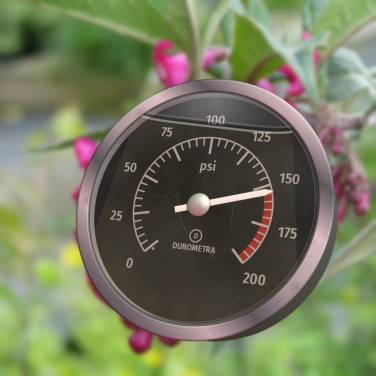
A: 155 psi
